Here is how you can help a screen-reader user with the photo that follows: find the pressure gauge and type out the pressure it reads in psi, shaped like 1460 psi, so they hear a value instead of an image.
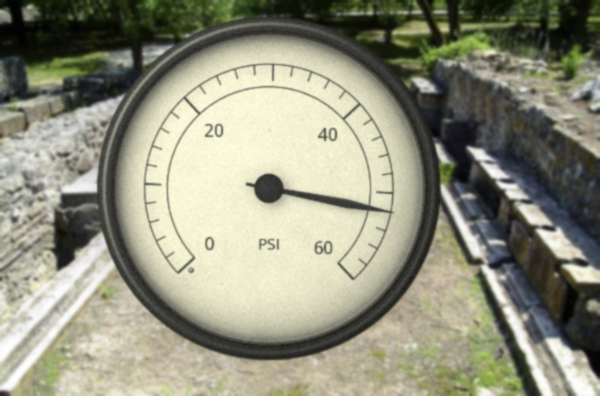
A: 52 psi
